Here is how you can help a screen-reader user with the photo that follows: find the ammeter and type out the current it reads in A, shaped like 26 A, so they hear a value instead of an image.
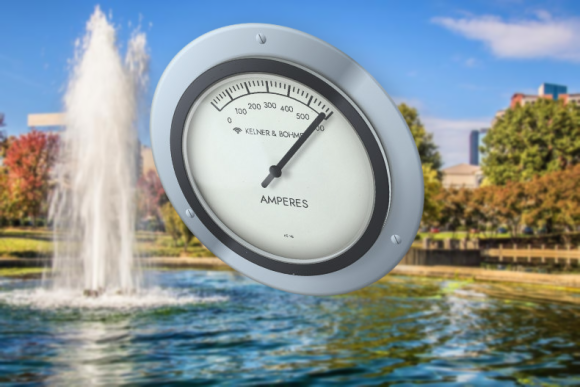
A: 580 A
